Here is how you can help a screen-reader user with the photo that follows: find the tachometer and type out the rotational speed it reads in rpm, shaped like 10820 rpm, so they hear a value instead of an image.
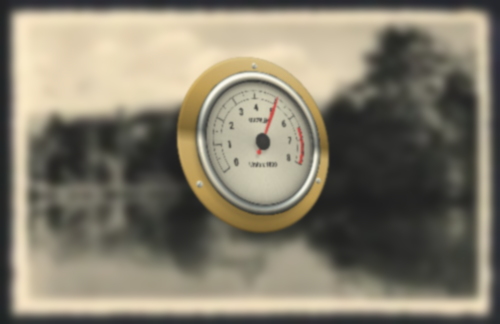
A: 5000 rpm
